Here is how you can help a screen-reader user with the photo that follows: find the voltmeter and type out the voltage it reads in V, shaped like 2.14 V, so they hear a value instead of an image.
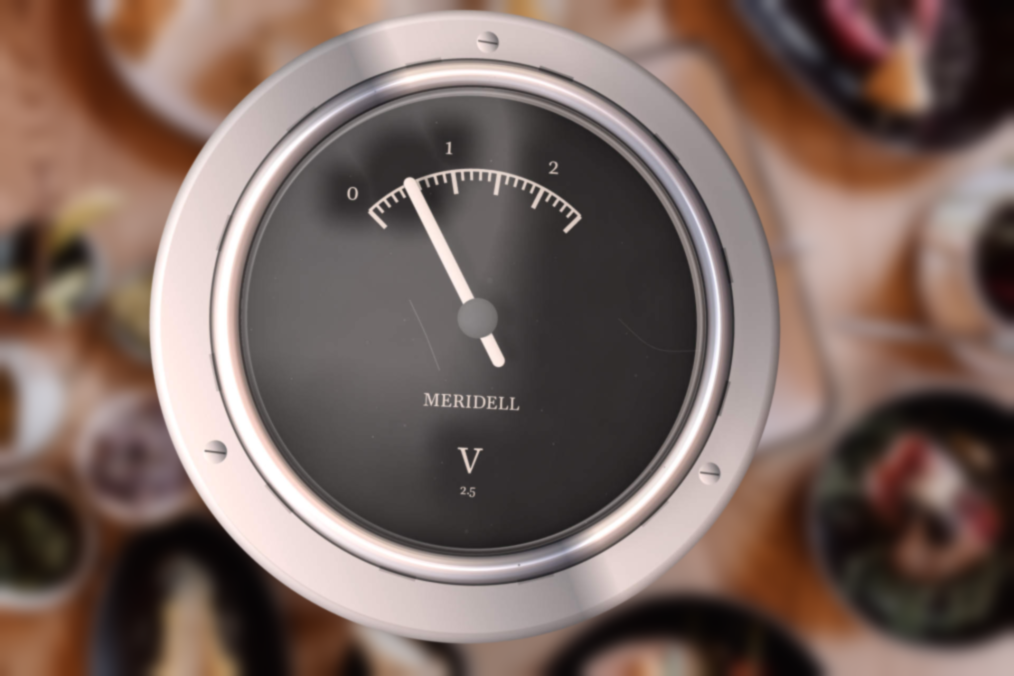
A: 0.5 V
